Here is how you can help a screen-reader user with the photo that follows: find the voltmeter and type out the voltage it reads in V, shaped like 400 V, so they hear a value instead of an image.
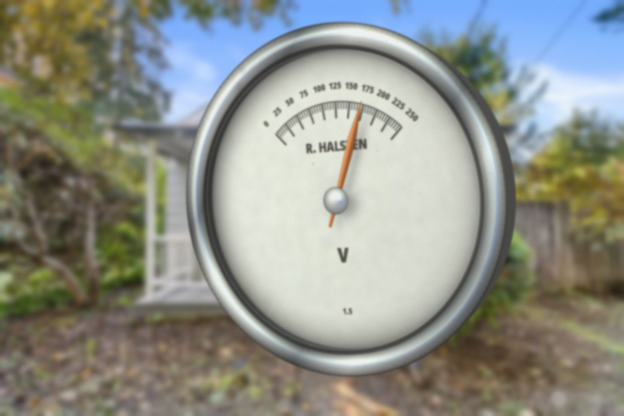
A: 175 V
